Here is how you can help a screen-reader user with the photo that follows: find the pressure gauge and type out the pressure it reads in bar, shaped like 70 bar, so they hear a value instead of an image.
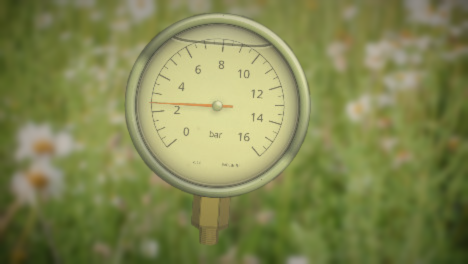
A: 2.5 bar
